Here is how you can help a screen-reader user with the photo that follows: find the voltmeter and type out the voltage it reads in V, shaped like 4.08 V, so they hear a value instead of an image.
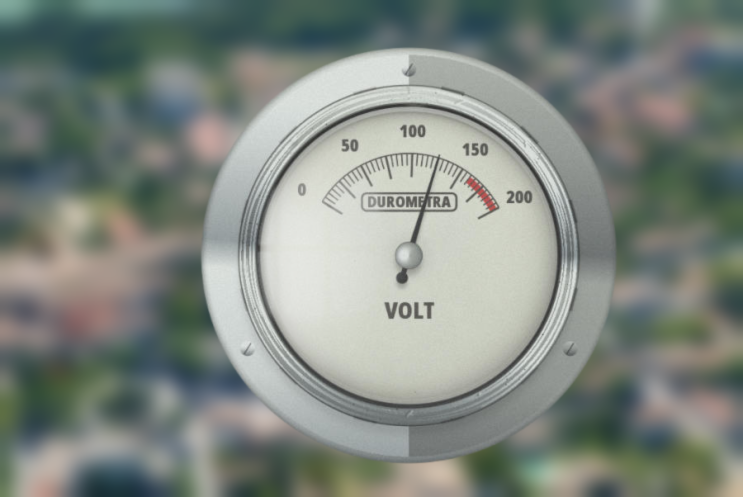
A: 125 V
